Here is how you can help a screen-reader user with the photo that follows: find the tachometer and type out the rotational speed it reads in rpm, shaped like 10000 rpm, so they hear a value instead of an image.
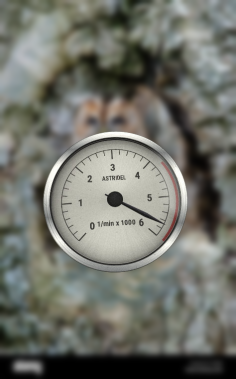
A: 5700 rpm
